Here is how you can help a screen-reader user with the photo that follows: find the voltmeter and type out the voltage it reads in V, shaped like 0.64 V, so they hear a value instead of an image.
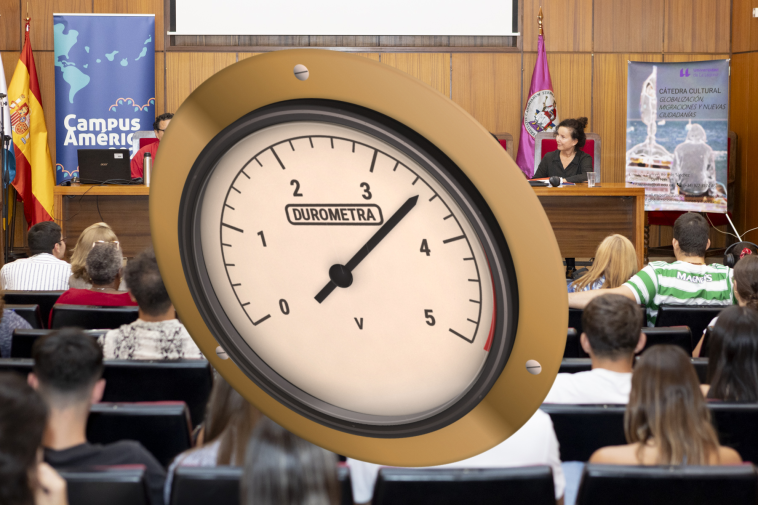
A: 3.5 V
